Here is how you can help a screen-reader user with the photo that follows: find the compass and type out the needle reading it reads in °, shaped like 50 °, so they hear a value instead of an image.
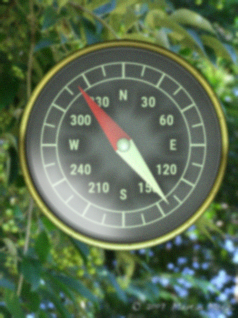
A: 322.5 °
